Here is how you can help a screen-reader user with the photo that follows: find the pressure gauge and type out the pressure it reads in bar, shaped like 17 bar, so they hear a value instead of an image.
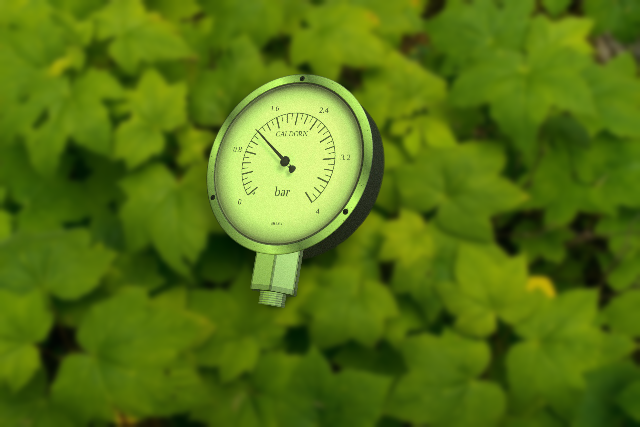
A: 1.2 bar
